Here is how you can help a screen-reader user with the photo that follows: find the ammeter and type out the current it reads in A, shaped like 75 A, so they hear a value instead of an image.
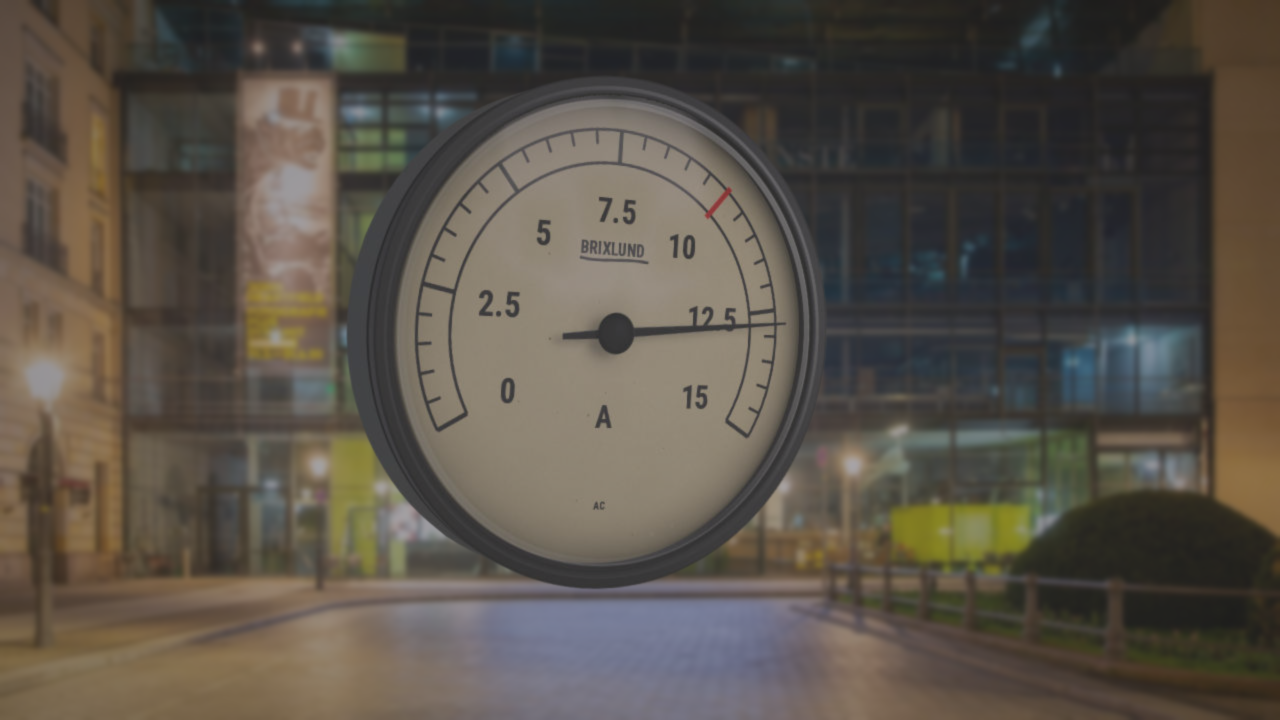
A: 12.75 A
